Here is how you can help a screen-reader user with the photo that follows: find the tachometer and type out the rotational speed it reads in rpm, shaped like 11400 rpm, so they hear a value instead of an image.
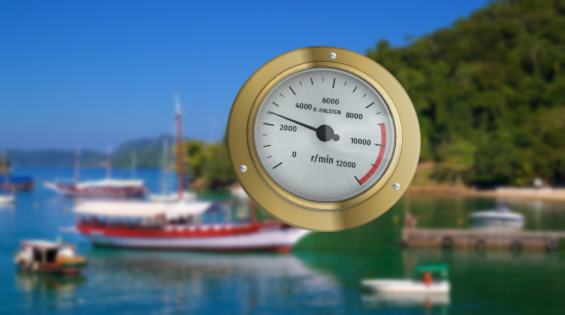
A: 2500 rpm
